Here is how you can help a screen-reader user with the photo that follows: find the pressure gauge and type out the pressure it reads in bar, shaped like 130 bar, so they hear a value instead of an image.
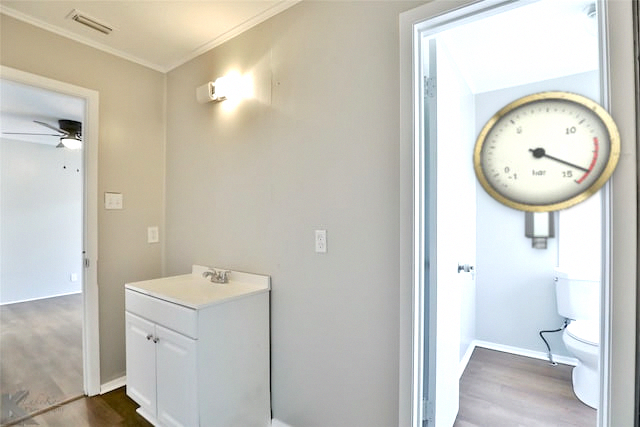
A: 14 bar
